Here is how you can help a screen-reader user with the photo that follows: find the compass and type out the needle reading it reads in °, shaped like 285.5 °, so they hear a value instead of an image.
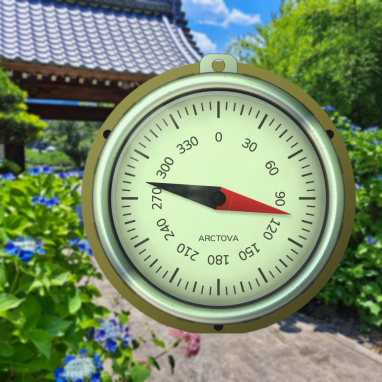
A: 102.5 °
